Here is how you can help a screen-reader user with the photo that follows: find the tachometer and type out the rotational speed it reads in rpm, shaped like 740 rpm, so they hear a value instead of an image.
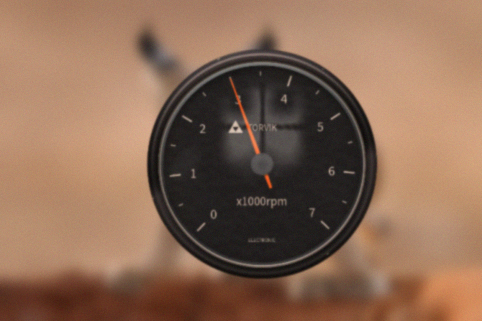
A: 3000 rpm
